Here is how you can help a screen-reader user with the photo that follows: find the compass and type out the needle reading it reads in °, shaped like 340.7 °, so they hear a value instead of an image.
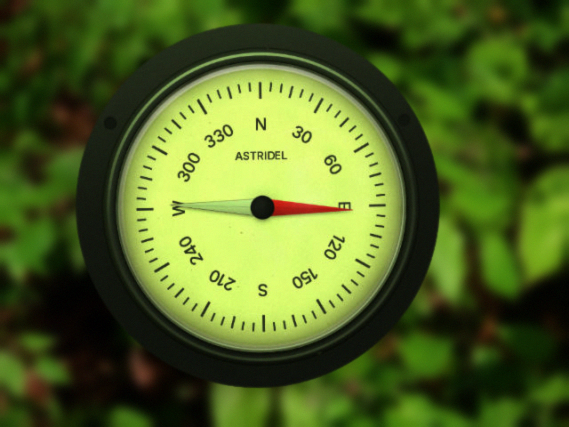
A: 92.5 °
